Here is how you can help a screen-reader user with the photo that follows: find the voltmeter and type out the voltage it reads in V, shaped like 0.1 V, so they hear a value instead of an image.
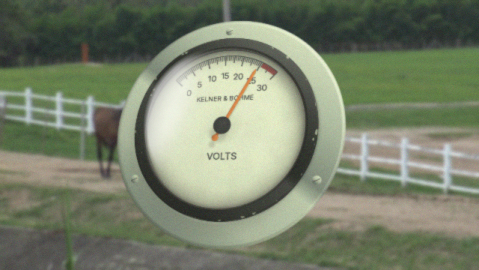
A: 25 V
